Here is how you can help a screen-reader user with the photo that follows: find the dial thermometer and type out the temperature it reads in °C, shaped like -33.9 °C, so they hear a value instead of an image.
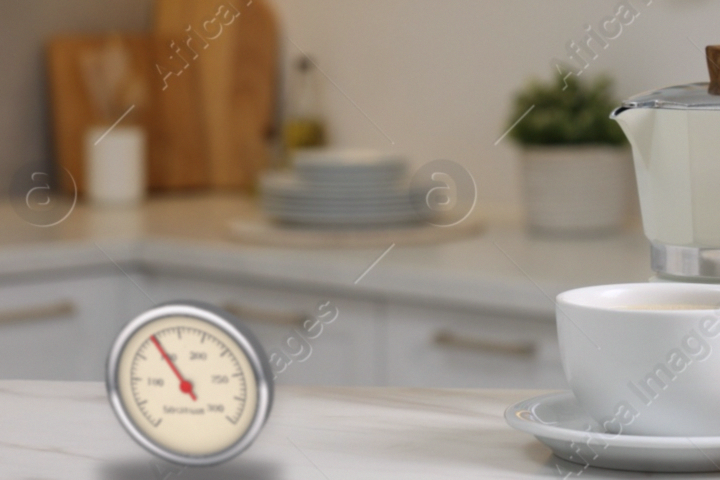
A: 150 °C
